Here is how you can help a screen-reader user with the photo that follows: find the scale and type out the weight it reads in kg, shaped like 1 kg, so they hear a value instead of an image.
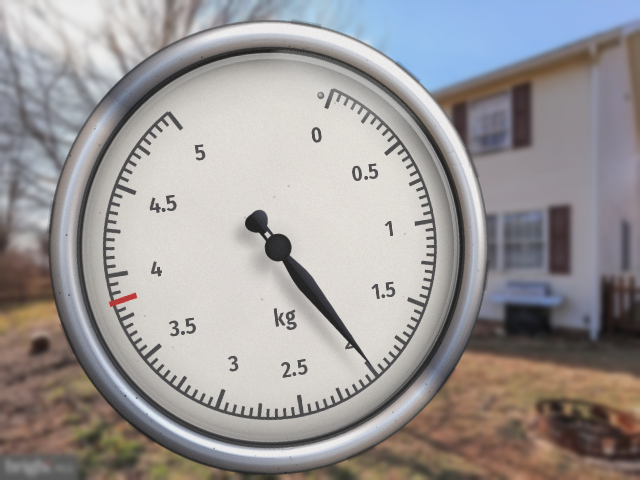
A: 2 kg
